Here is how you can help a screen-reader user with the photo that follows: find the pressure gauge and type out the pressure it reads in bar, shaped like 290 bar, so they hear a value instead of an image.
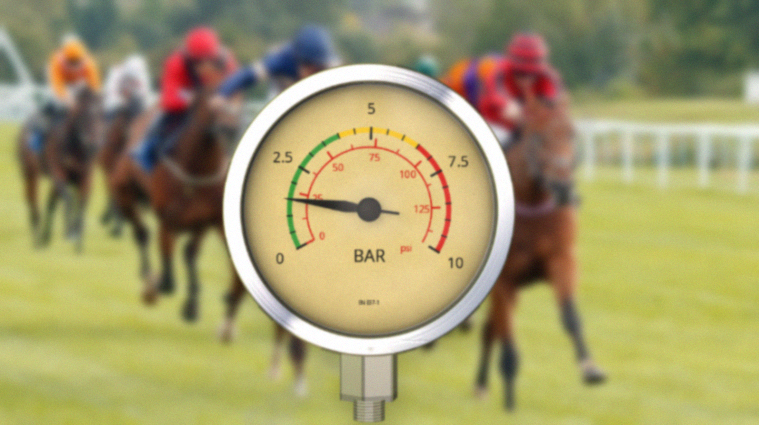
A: 1.5 bar
